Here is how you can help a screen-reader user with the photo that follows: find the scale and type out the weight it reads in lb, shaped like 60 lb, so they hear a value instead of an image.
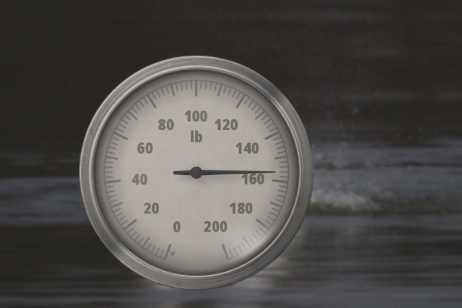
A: 156 lb
